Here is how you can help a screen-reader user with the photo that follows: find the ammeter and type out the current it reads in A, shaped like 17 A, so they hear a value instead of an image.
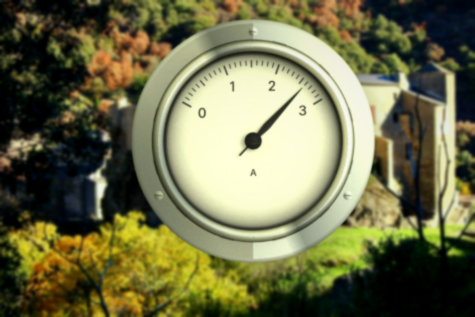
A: 2.6 A
